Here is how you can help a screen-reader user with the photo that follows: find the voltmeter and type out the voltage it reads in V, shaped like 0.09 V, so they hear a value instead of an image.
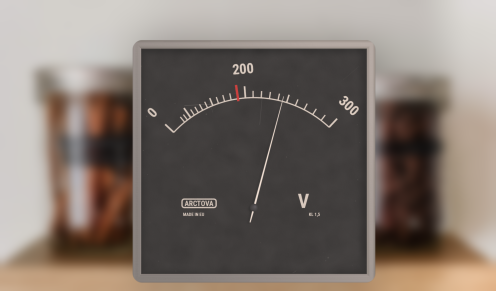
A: 245 V
